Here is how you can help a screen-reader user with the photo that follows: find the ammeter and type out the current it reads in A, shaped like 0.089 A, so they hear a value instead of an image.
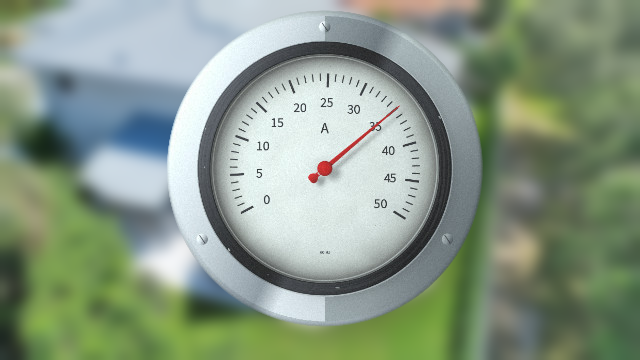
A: 35 A
